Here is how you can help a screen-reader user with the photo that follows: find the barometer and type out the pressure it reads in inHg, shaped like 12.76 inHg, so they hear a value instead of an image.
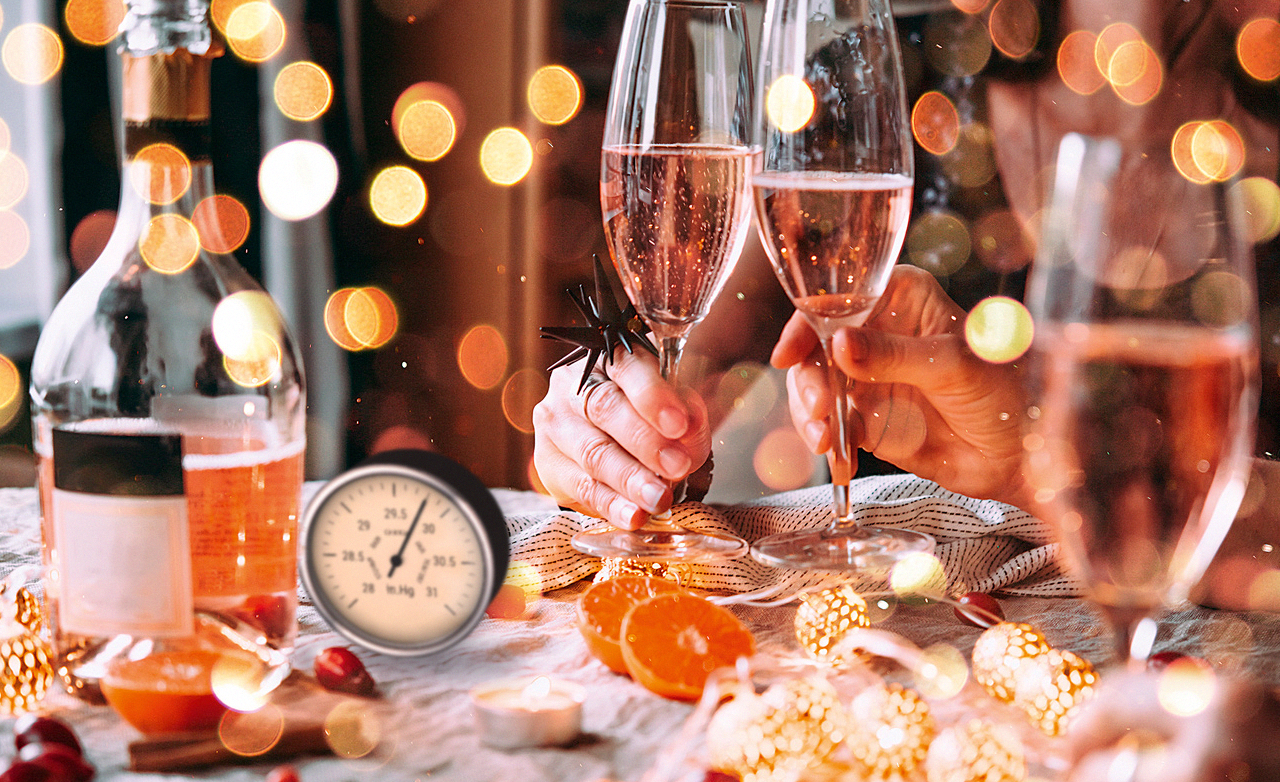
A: 29.8 inHg
